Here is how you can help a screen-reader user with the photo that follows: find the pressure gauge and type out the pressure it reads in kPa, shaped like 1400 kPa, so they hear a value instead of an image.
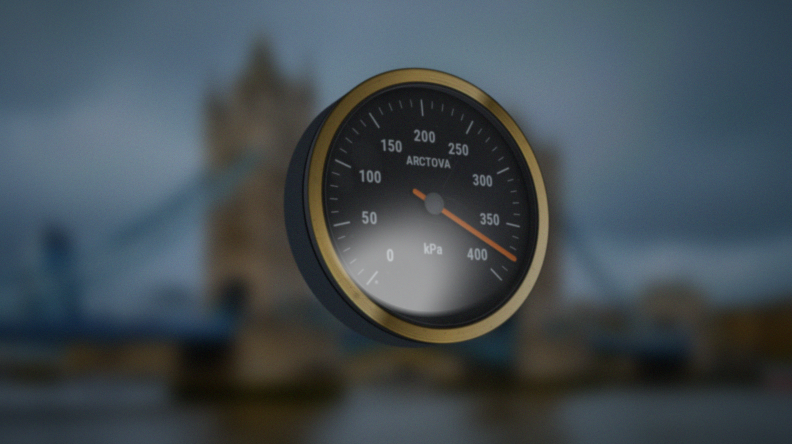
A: 380 kPa
